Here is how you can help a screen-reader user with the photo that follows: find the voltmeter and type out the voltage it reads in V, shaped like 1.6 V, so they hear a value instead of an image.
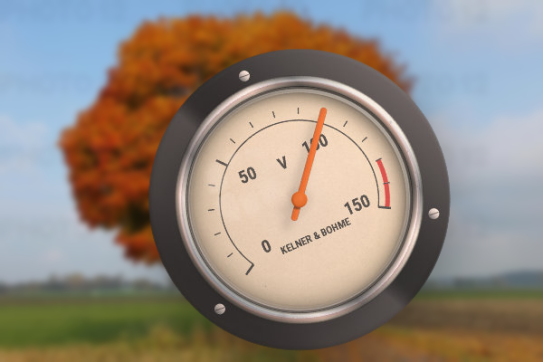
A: 100 V
